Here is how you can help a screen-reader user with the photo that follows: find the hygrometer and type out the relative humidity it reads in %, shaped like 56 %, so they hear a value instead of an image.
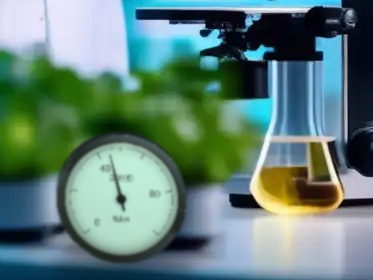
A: 45 %
